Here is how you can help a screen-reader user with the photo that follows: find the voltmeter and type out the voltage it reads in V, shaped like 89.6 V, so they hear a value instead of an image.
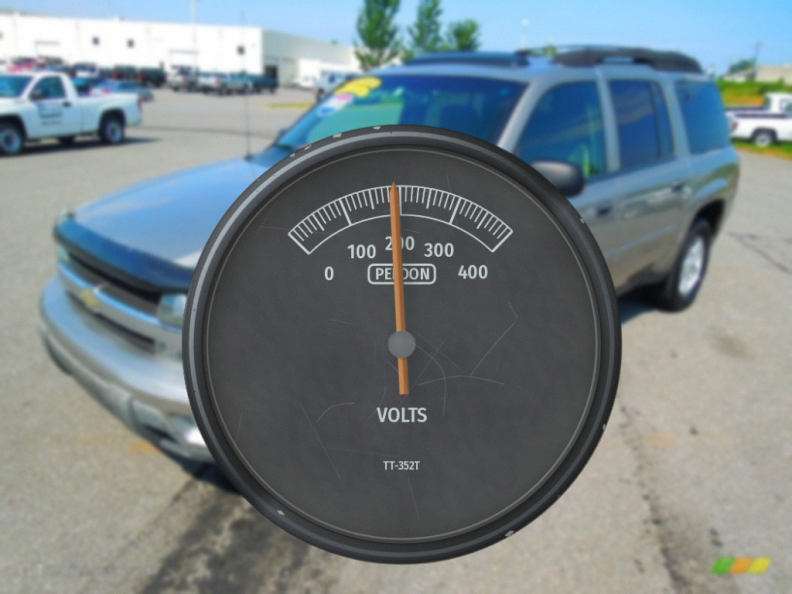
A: 190 V
